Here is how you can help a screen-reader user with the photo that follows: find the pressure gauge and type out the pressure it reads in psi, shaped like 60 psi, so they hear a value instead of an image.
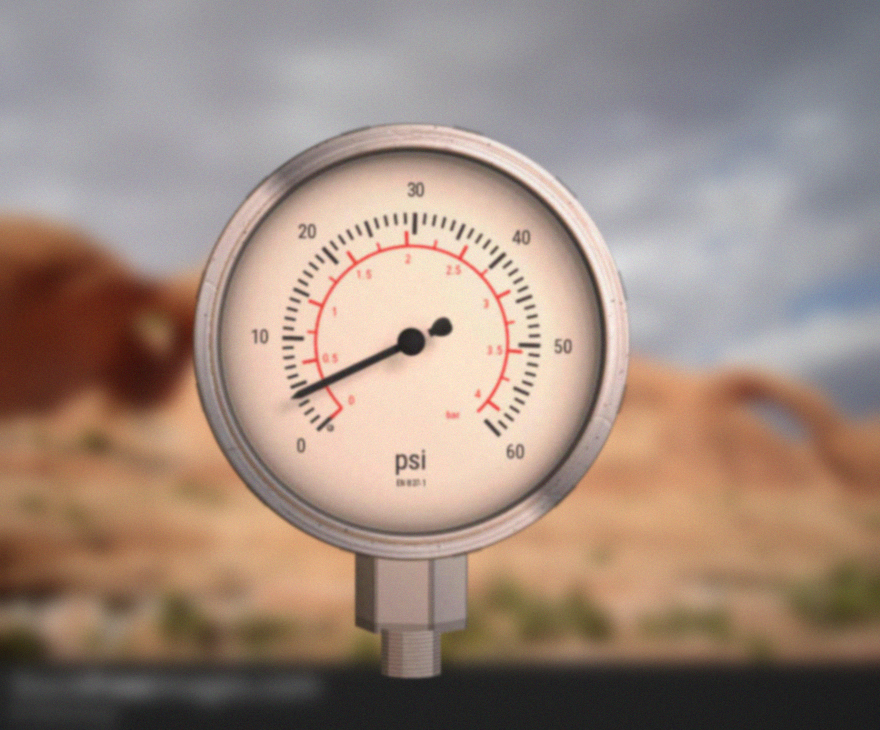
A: 4 psi
